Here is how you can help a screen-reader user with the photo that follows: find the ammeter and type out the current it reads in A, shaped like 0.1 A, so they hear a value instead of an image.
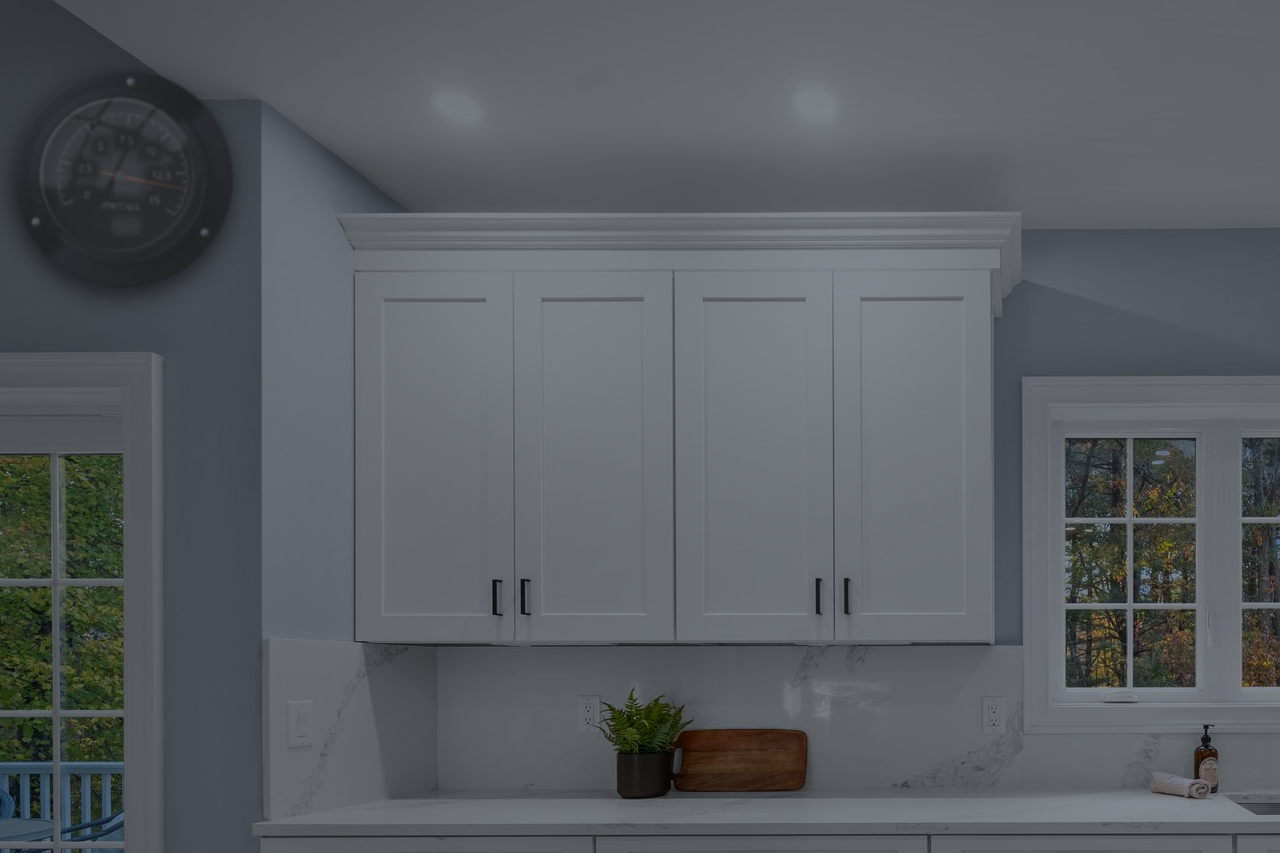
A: 13.5 A
